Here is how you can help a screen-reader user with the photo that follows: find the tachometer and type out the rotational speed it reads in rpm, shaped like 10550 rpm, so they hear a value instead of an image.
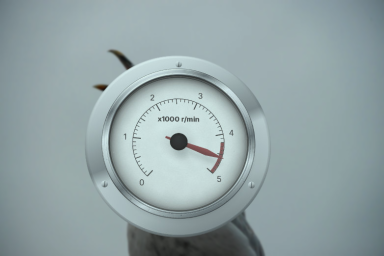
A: 4600 rpm
